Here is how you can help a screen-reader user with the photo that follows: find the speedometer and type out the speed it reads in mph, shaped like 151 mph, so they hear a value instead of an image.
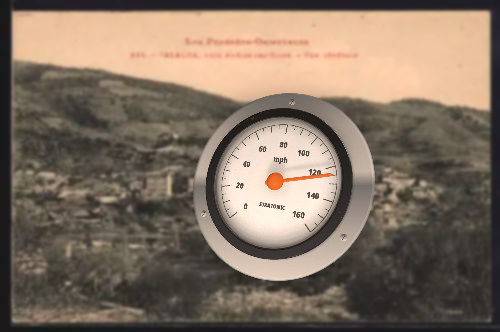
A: 125 mph
